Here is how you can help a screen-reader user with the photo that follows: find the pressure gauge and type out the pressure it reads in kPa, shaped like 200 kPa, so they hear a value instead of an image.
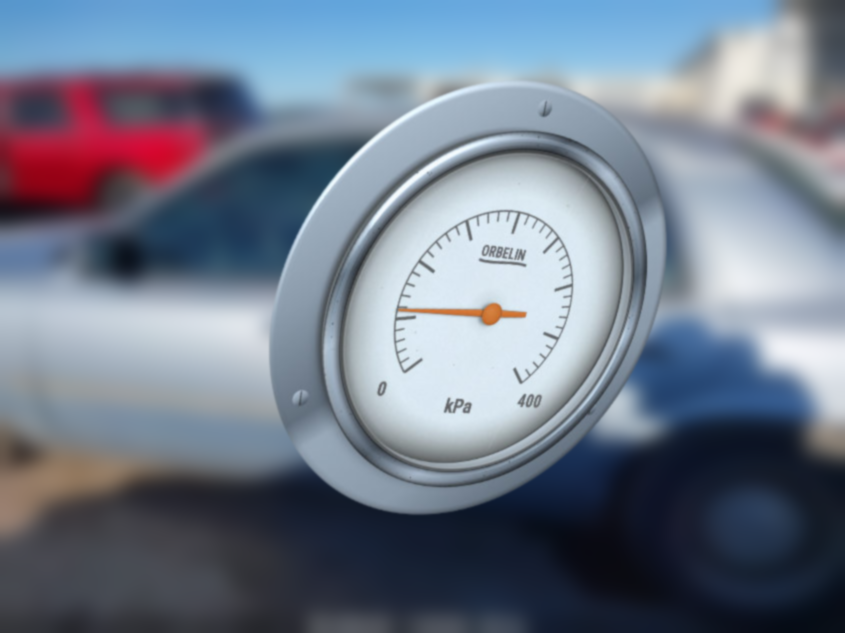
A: 60 kPa
